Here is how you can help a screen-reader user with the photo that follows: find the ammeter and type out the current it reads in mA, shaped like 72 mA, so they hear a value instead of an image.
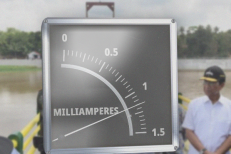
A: 1.15 mA
